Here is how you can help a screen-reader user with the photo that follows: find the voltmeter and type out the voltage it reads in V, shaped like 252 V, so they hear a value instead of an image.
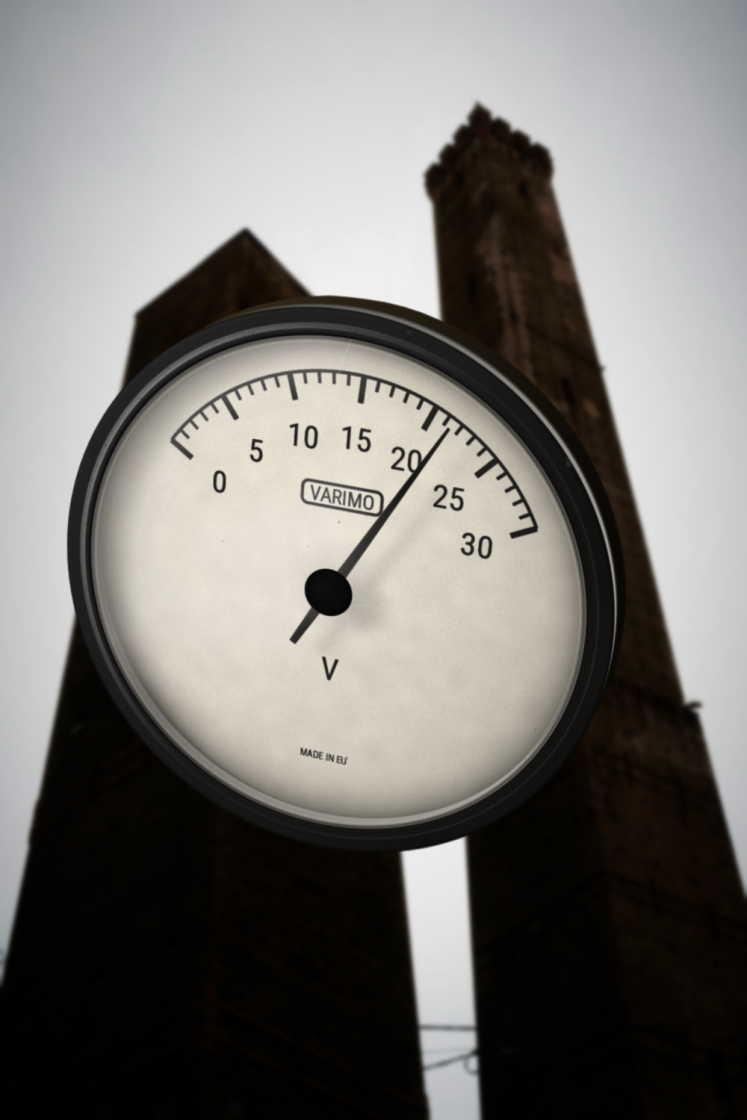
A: 21.5 V
